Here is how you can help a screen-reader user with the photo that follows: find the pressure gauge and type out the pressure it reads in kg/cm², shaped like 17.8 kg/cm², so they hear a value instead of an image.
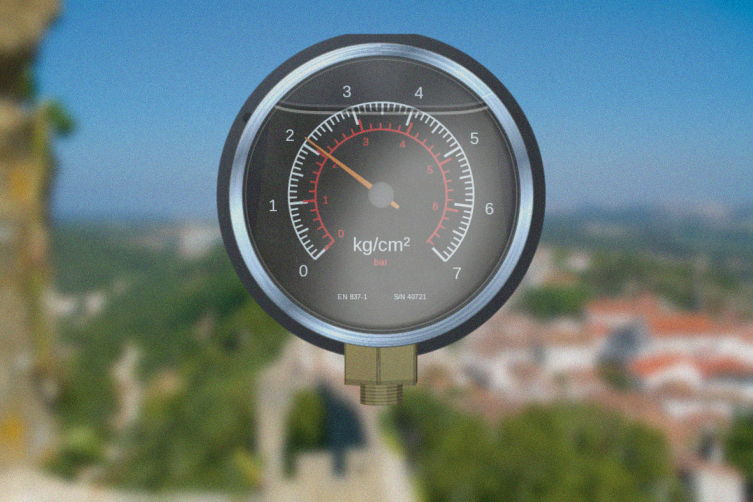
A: 2.1 kg/cm²
